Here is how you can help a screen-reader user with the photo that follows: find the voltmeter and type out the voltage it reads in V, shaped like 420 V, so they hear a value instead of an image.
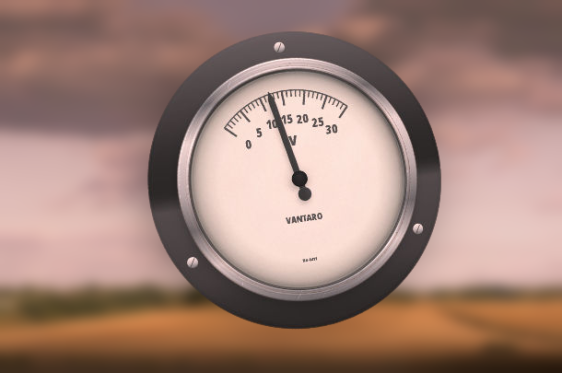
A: 12 V
